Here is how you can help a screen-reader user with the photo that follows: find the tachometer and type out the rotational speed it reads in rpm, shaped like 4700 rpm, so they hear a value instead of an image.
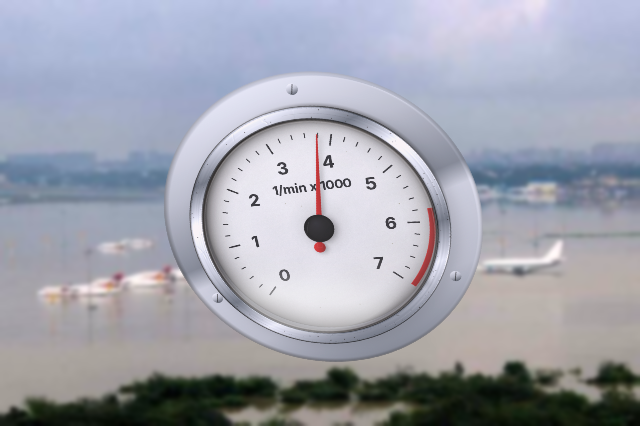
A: 3800 rpm
